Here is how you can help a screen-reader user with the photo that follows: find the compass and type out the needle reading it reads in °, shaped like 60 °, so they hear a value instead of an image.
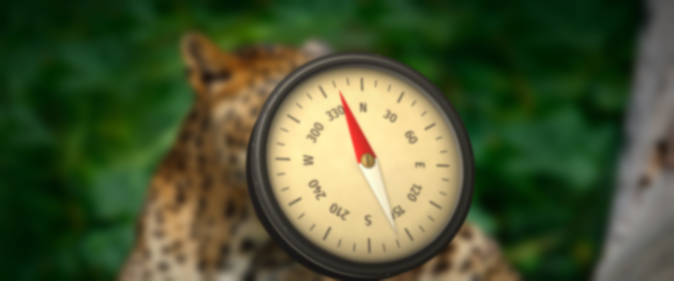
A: 340 °
